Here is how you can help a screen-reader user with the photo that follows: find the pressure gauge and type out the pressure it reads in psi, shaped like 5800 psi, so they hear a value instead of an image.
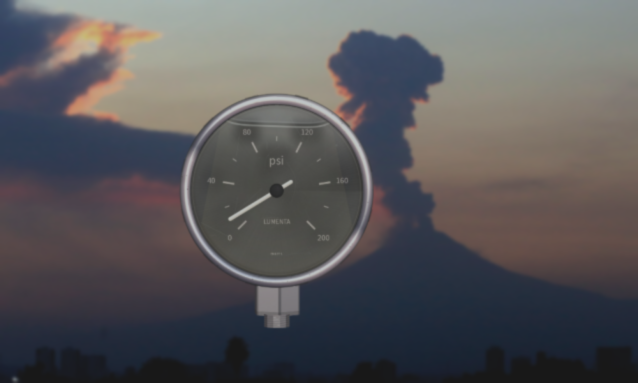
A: 10 psi
